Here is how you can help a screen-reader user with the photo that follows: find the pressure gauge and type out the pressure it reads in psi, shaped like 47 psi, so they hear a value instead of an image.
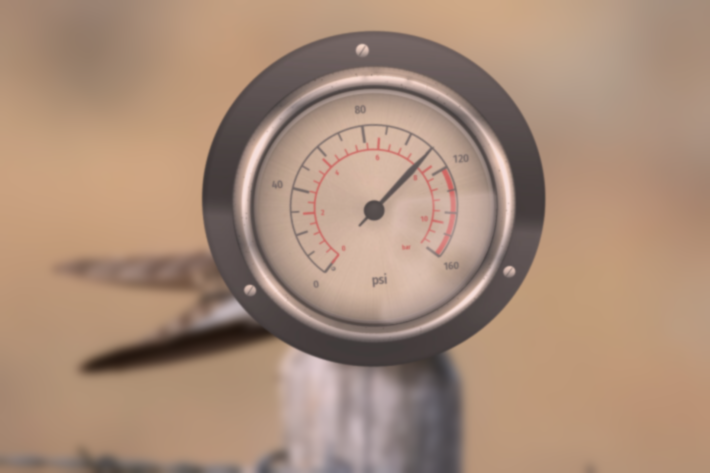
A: 110 psi
